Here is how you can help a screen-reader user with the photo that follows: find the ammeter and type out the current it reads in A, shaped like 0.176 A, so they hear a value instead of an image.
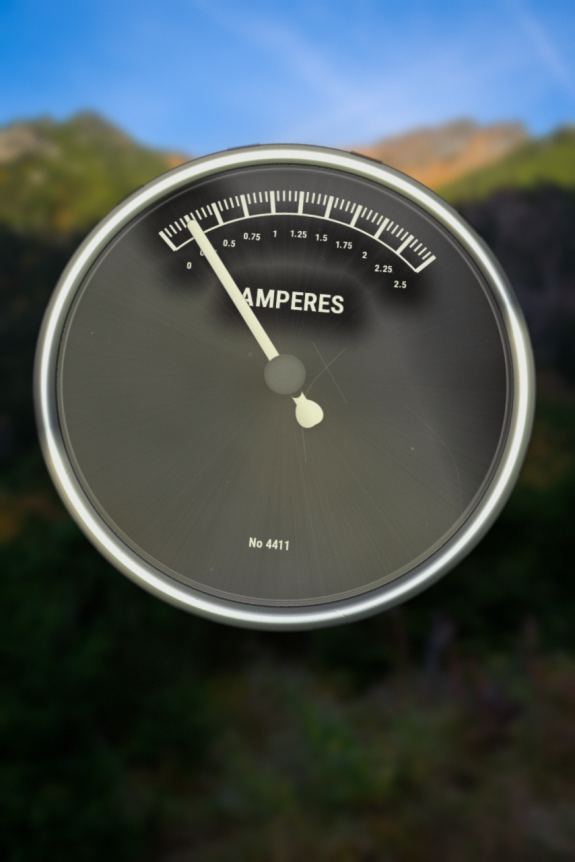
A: 0.25 A
